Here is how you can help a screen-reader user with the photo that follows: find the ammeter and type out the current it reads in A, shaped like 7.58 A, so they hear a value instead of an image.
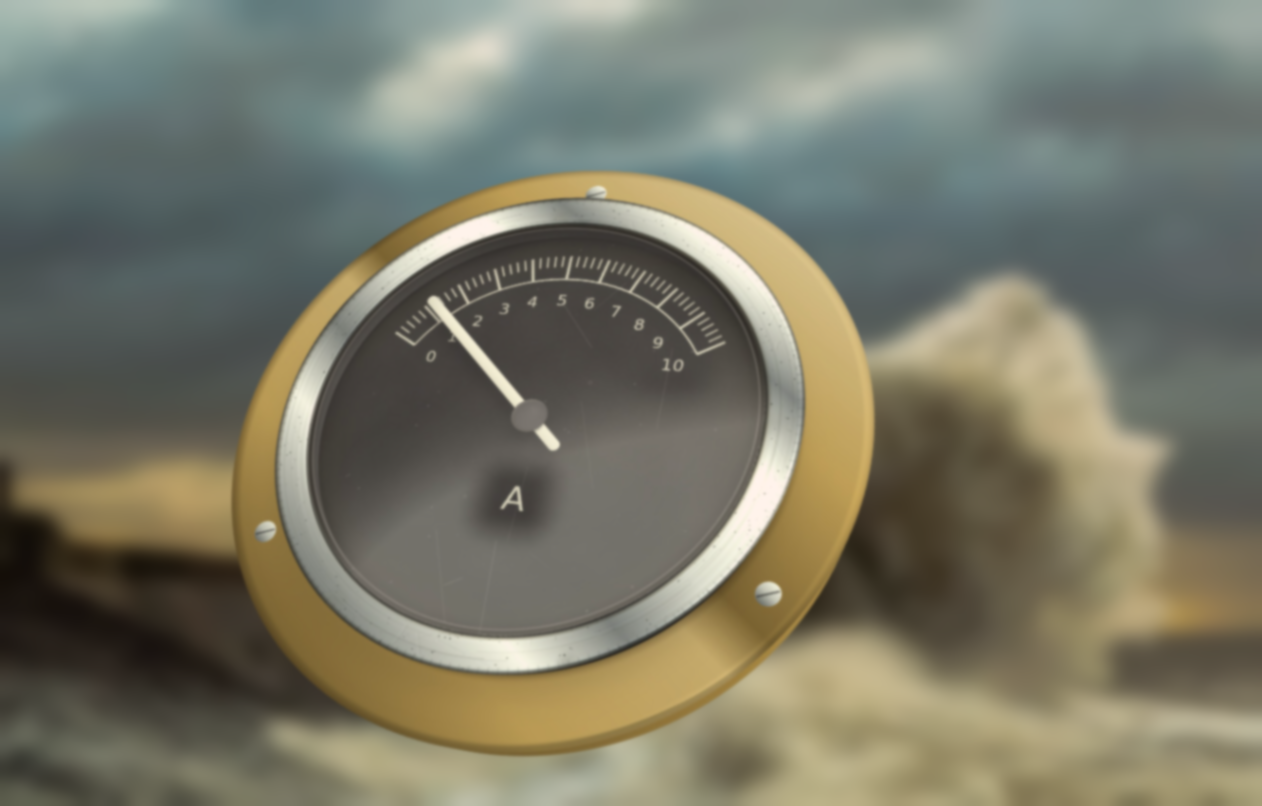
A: 1.2 A
